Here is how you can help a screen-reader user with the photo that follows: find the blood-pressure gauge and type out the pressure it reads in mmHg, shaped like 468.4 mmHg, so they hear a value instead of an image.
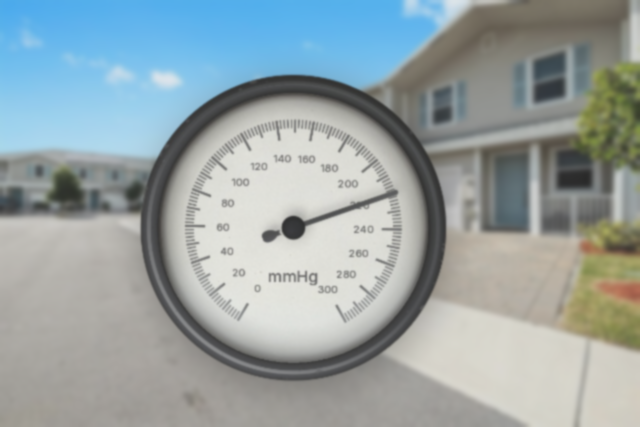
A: 220 mmHg
